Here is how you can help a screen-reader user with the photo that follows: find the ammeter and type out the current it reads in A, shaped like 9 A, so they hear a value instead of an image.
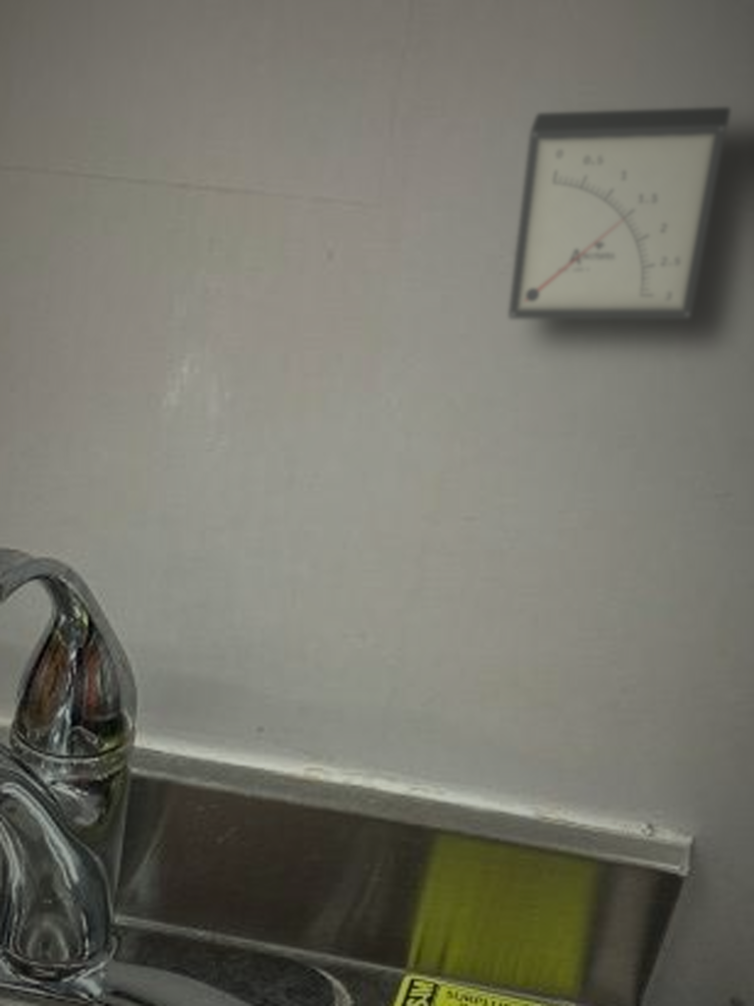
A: 1.5 A
